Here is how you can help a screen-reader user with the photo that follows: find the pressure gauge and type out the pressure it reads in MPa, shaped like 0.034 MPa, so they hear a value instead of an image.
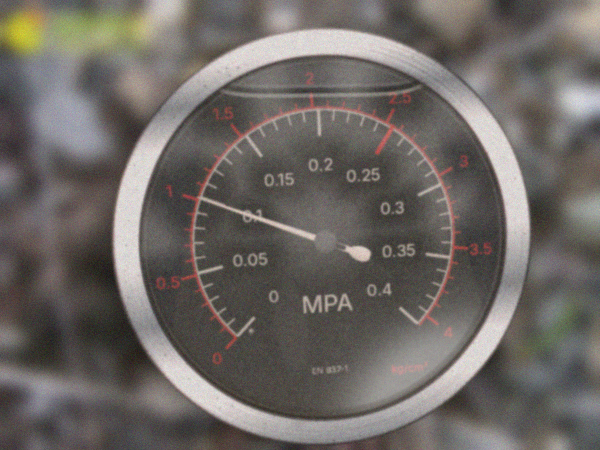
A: 0.1 MPa
